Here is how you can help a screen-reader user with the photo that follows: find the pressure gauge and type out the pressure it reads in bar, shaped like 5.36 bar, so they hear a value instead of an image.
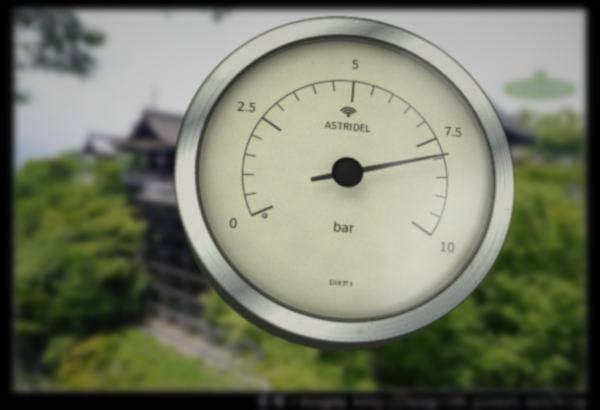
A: 8 bar
